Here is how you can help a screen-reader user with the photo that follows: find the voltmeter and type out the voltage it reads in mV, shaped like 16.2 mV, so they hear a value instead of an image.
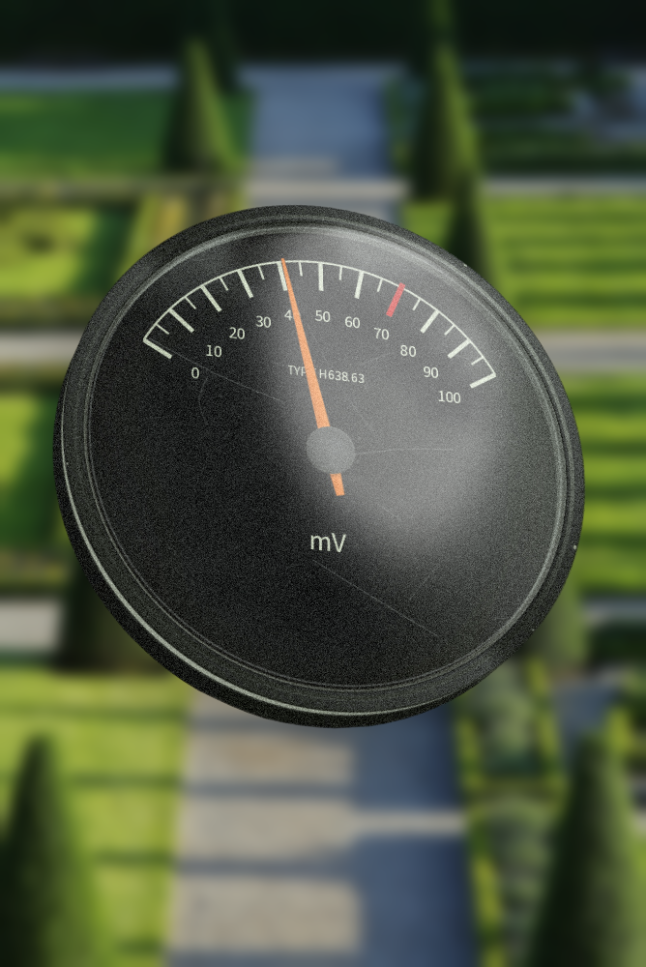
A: 40 mV
